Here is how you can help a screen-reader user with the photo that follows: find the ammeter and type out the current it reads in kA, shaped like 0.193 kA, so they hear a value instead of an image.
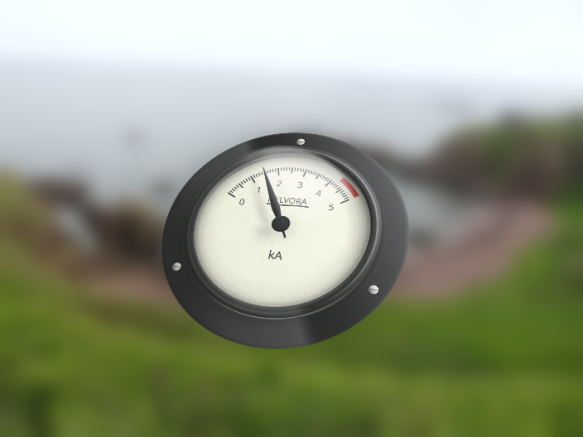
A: 1.5 kA
